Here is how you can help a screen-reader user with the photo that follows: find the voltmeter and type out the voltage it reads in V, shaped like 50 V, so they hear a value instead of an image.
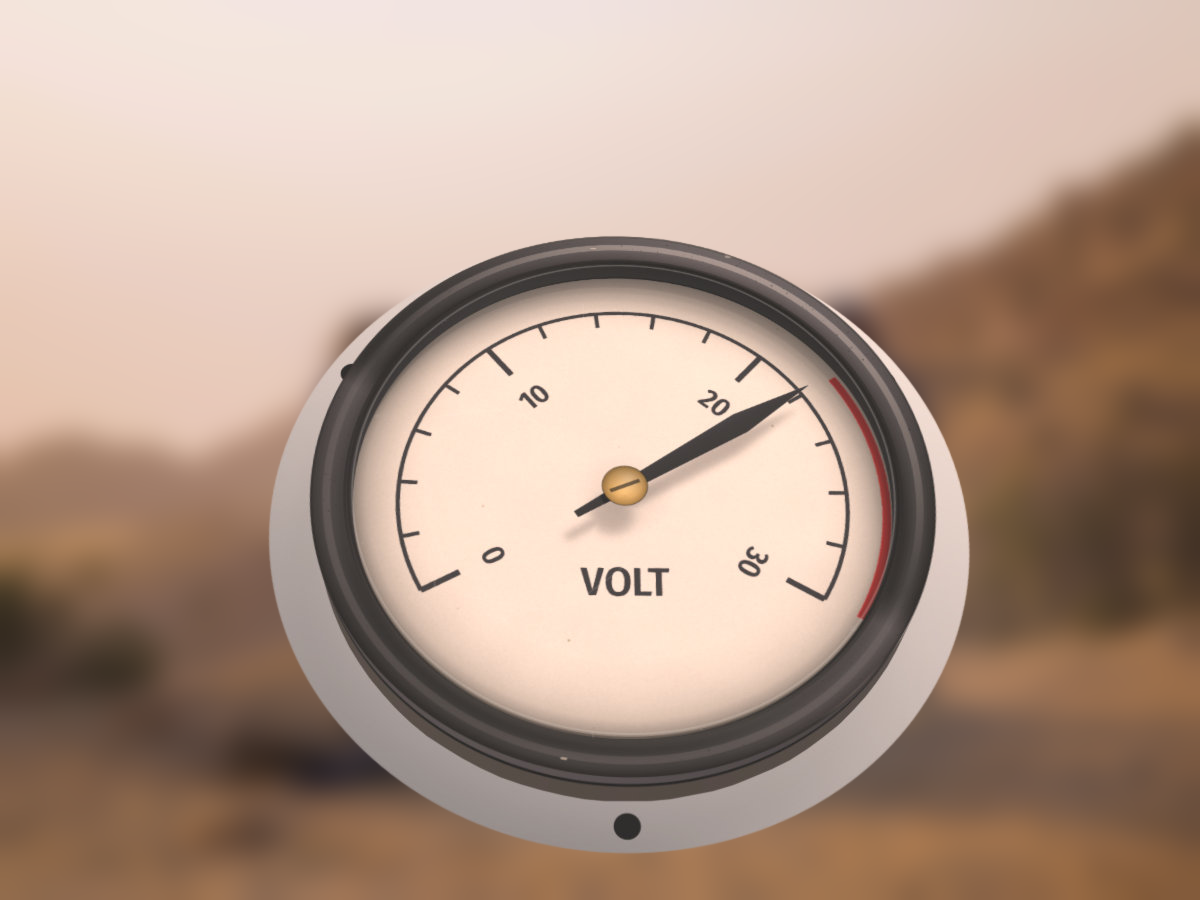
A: 22 V
